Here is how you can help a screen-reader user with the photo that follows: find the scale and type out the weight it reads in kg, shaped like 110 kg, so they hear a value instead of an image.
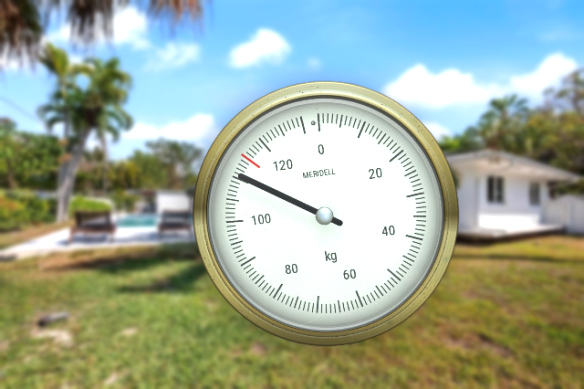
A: 111 kg
